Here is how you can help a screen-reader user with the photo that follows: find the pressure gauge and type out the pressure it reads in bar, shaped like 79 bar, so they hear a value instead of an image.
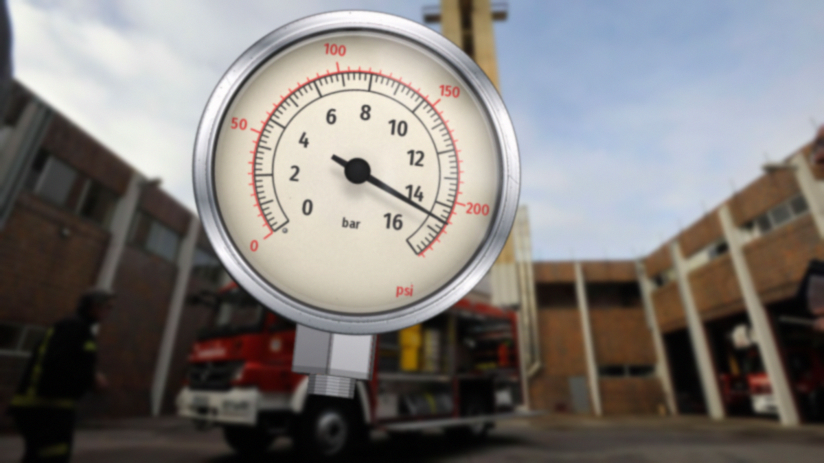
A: 14.6 bar
